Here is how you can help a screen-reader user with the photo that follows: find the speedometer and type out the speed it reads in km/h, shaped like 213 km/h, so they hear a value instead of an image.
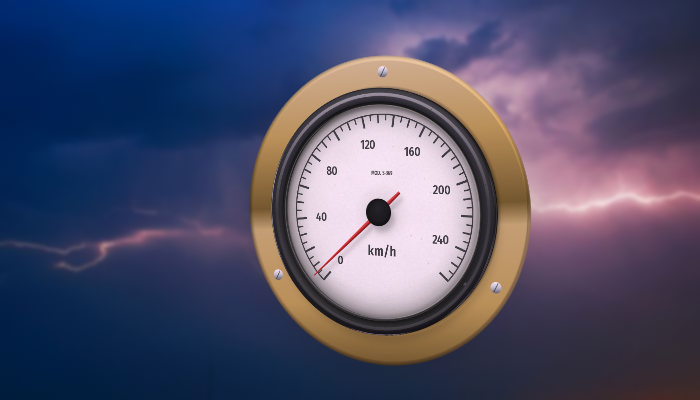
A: 5 km/h
